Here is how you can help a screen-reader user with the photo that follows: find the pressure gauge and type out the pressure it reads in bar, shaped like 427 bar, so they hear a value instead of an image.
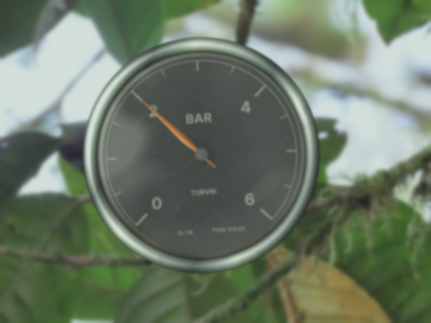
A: 2 bar
